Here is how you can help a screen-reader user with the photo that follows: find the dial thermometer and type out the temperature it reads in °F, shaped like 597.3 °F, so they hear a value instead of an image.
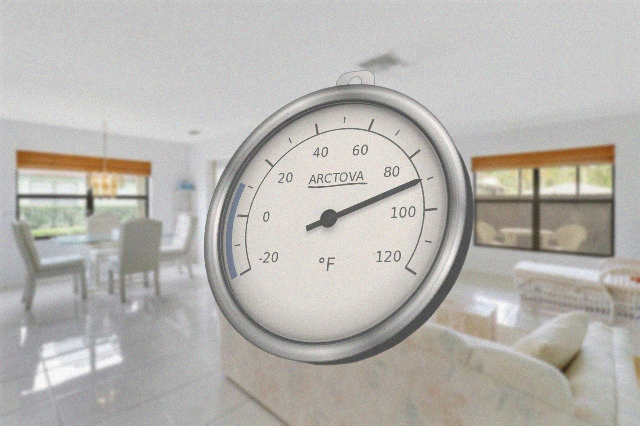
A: 90 °F
